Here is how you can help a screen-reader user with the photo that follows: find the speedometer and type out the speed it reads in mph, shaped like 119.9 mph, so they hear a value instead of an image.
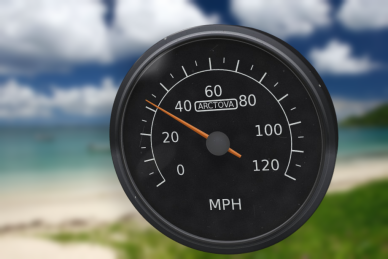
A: 32.5 mph
